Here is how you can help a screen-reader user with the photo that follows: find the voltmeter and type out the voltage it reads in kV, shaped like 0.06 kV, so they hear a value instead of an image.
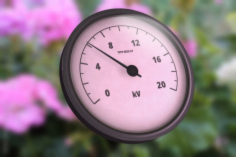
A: 6 kV
